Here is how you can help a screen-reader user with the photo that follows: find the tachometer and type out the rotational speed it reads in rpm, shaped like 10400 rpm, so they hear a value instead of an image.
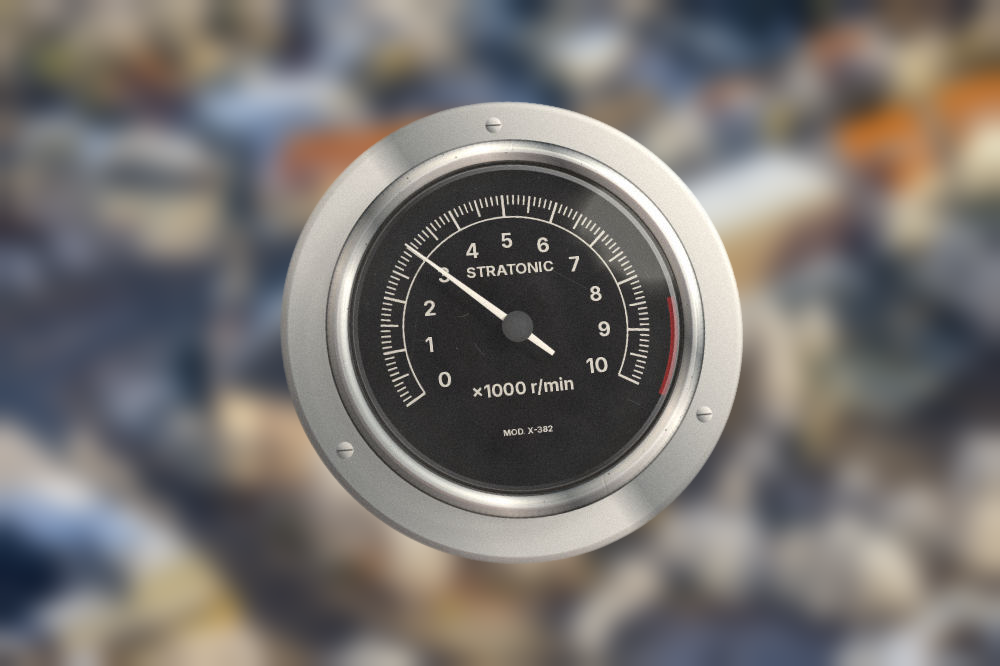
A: 3000 rpm
